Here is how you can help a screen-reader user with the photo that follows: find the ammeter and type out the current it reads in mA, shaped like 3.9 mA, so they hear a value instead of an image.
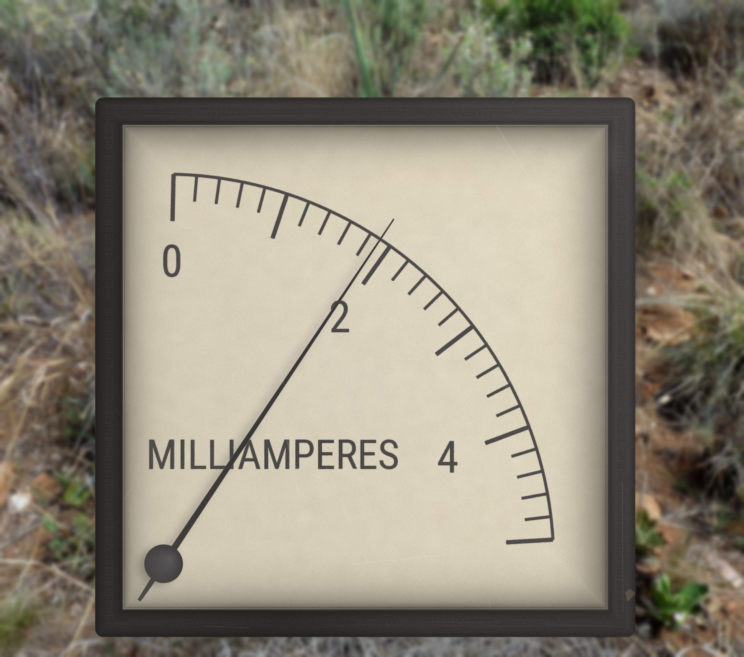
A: 1.9 mA
